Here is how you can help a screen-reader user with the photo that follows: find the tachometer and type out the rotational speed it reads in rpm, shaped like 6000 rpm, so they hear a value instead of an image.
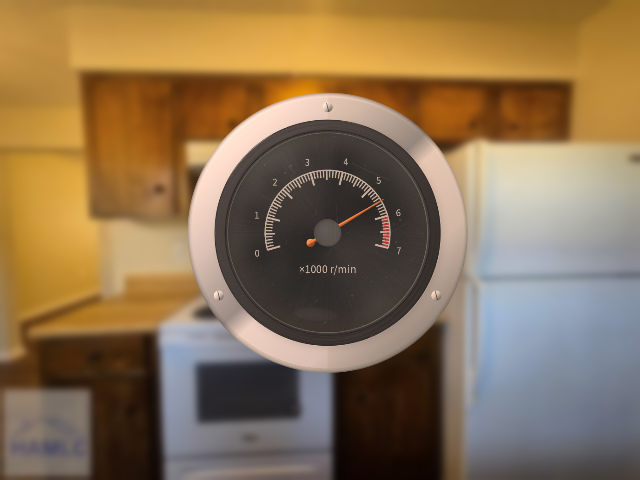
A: 5500 rpm
